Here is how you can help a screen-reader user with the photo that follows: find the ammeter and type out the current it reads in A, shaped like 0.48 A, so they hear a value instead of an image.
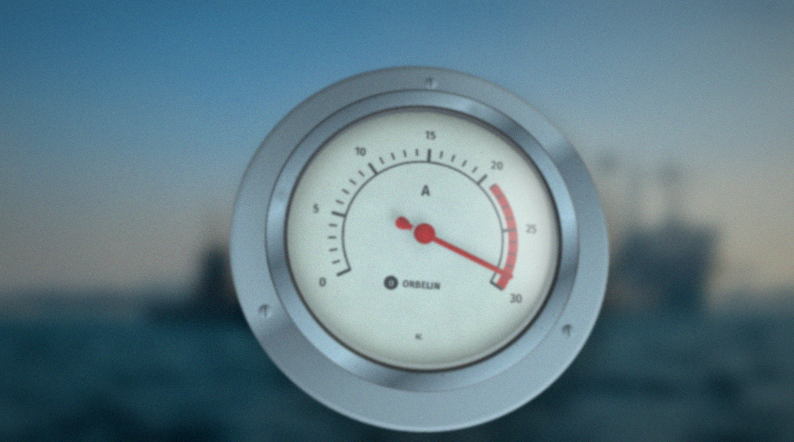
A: 29 A
